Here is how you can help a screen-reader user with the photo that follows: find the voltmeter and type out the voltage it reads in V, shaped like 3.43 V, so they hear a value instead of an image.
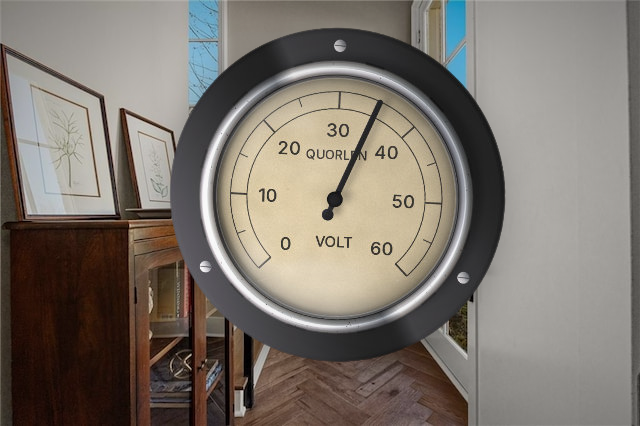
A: 35 V
